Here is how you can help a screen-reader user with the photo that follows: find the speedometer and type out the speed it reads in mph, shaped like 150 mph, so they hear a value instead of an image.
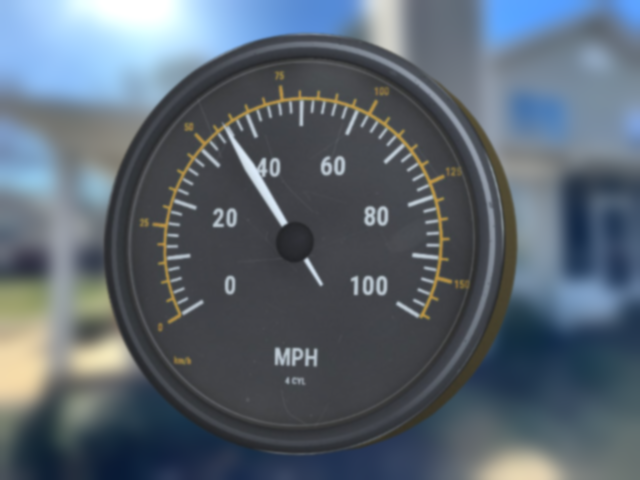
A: 36 mph
